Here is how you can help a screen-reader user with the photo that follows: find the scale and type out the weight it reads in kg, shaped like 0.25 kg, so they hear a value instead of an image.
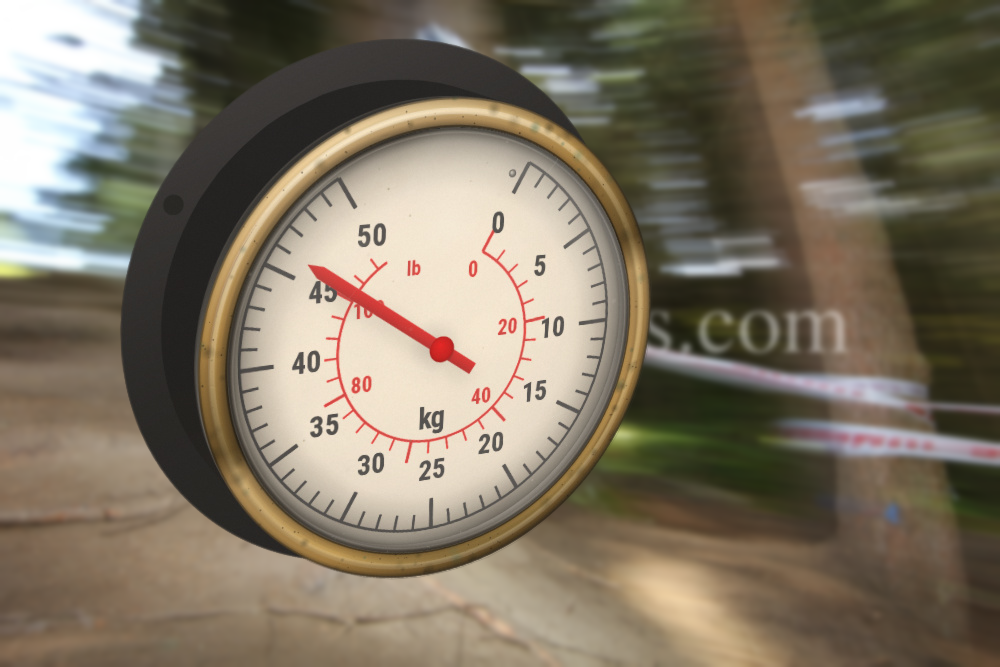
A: 46 kg
